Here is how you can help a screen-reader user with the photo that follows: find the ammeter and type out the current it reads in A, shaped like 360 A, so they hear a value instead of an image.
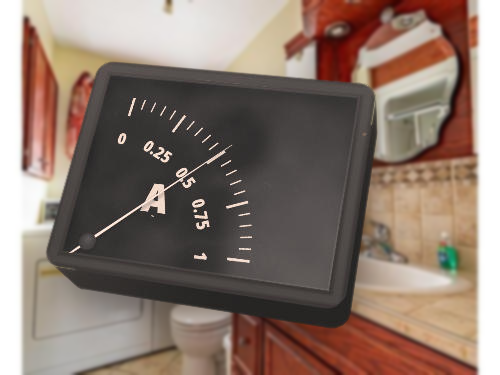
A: 0.5 A
